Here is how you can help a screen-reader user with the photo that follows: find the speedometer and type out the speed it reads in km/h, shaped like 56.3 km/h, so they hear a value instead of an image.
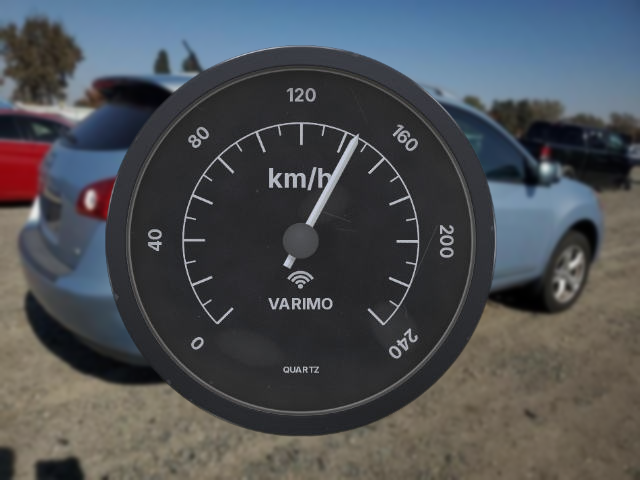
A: 145 km/h
